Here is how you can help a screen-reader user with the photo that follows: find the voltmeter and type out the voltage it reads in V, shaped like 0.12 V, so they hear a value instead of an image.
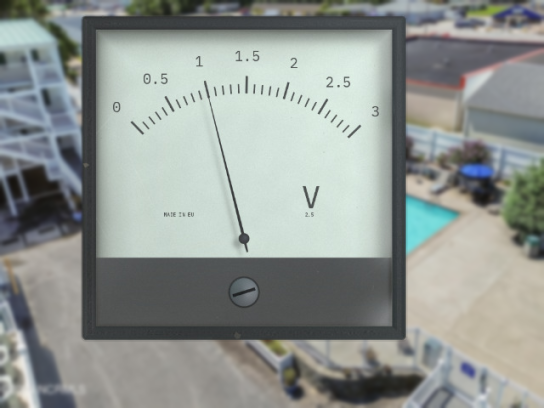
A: 1 V
